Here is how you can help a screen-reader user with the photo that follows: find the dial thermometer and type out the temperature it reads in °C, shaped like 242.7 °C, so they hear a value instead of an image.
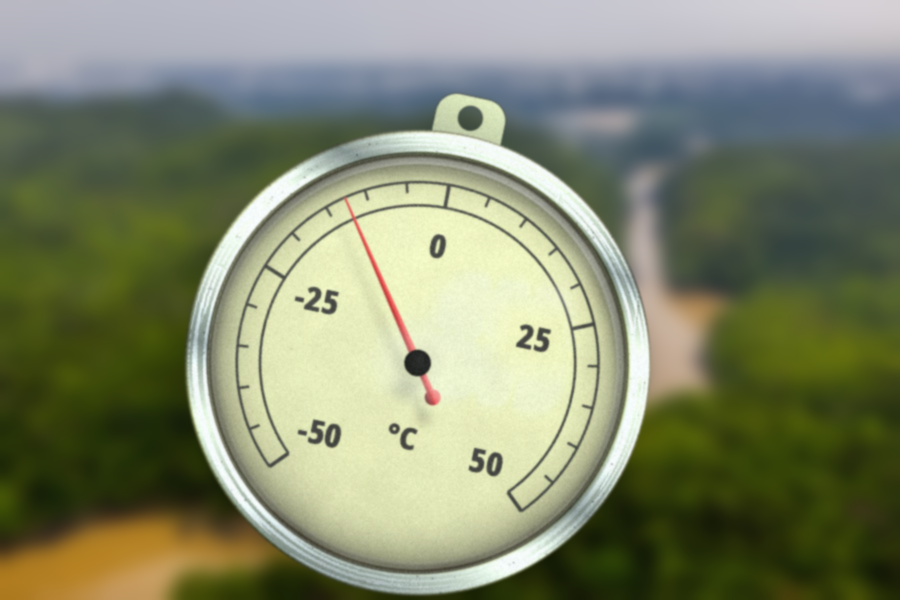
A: -12.5 °C
